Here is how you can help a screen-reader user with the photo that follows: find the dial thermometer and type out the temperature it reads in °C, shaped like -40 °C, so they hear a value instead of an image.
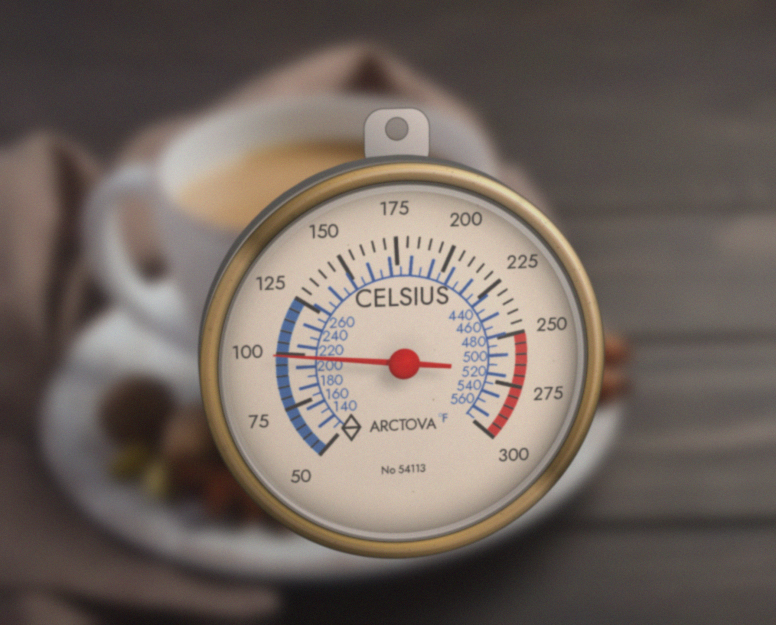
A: 100 °C
